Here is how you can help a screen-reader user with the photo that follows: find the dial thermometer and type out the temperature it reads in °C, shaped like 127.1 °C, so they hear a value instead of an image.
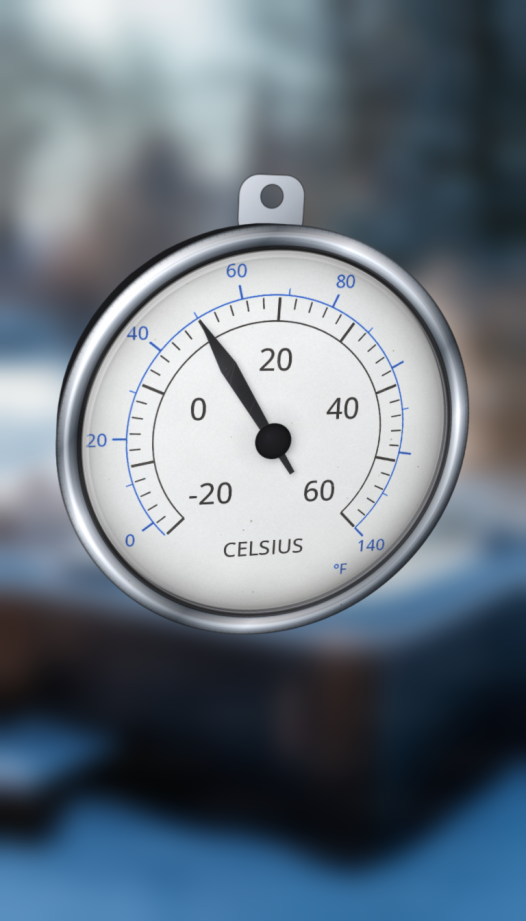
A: 10 °C
